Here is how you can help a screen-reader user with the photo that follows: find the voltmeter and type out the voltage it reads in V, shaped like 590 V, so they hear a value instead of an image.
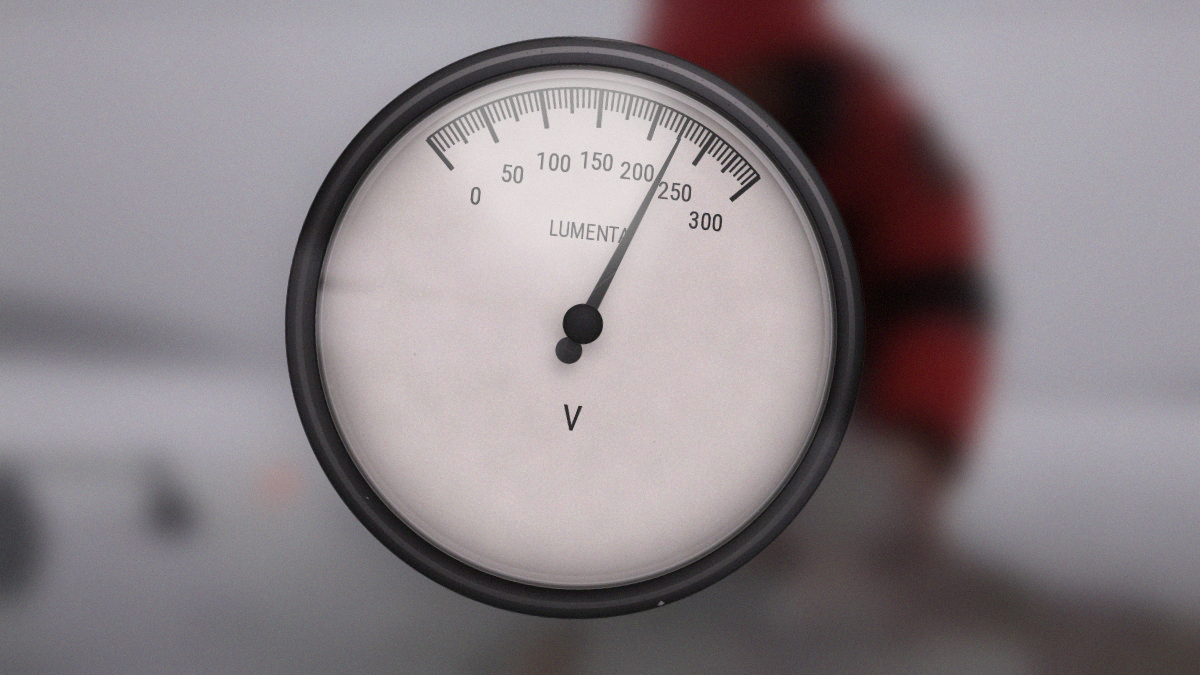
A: 225 V
